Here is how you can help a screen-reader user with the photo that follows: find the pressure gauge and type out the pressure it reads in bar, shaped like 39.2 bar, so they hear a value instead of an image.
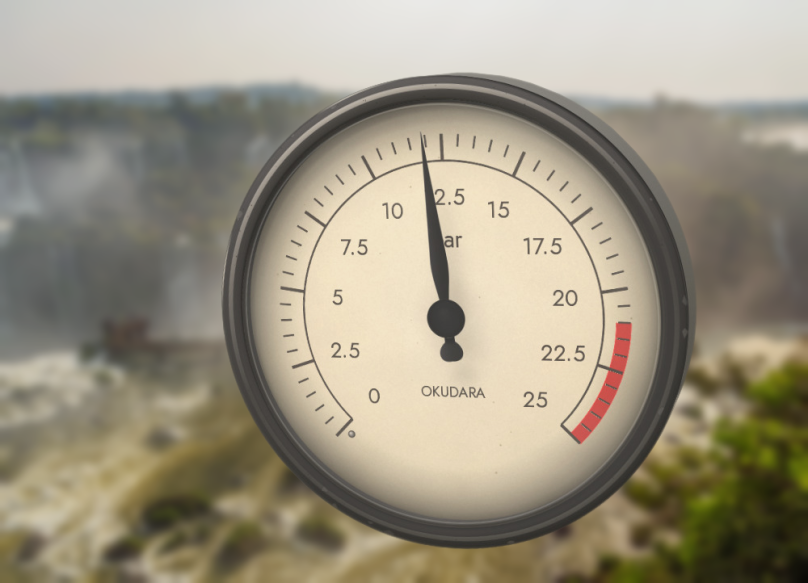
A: 12 bar
